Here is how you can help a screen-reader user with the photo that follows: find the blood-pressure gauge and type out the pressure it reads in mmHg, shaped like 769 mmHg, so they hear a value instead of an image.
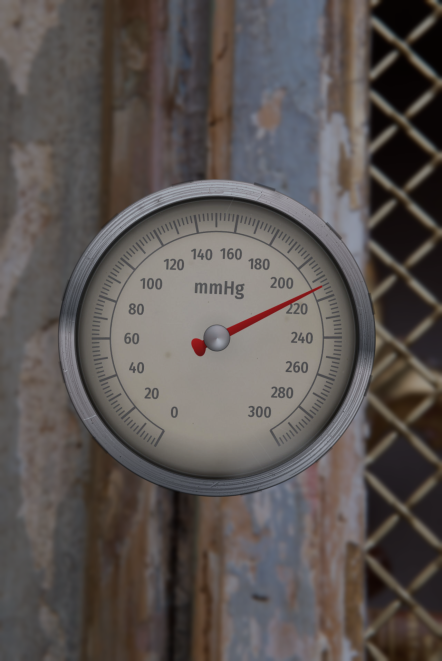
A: 214 mmHg
